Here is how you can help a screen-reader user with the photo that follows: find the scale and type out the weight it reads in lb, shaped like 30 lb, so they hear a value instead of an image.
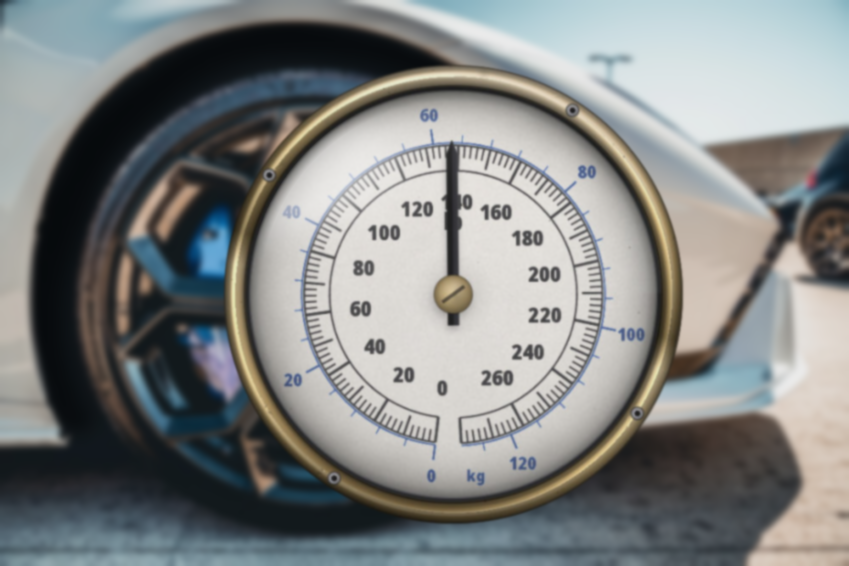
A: 138 lb
